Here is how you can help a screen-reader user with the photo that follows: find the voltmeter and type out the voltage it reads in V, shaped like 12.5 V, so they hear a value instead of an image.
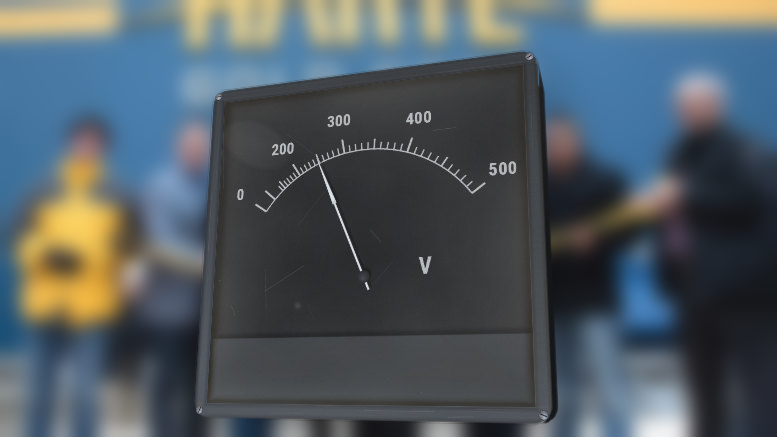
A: 250 V
